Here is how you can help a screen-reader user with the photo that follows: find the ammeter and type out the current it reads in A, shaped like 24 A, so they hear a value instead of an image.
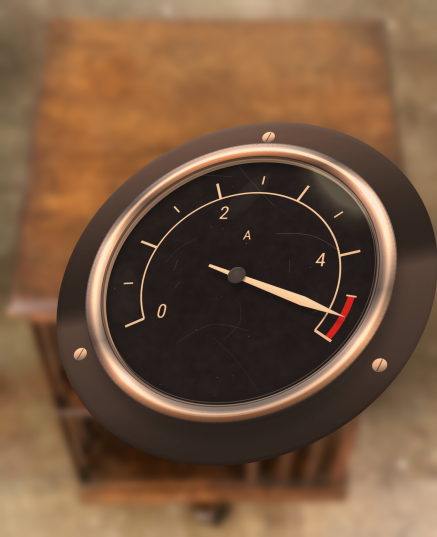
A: 4.75 A
